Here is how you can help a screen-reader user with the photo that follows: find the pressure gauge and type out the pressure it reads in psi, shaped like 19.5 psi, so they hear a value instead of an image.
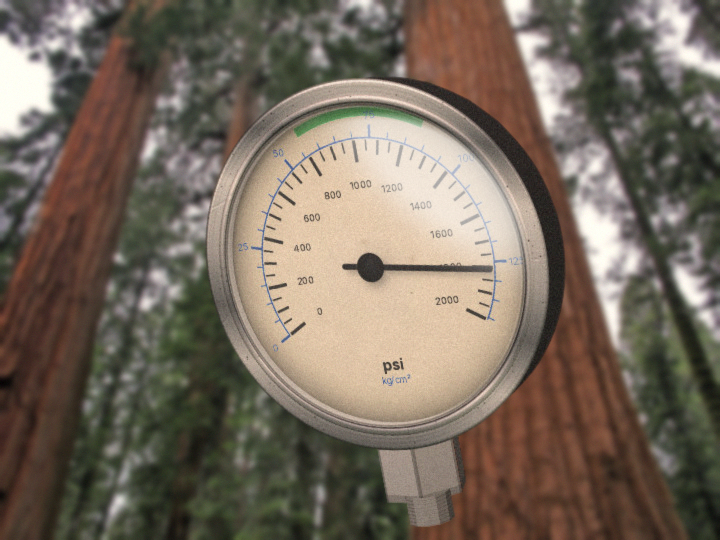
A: 1800 psi
